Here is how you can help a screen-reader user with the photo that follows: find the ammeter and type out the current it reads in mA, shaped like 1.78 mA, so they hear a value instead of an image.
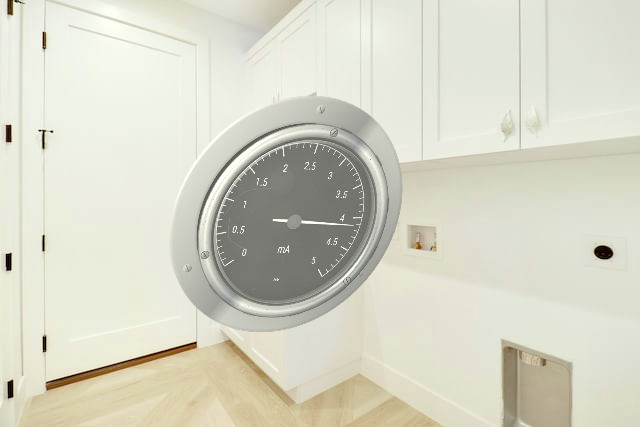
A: 4.1 mA
